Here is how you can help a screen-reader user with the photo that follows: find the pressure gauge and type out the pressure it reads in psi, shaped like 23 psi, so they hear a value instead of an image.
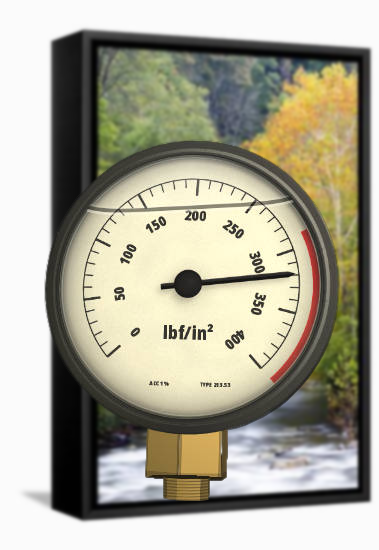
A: 320 psi
